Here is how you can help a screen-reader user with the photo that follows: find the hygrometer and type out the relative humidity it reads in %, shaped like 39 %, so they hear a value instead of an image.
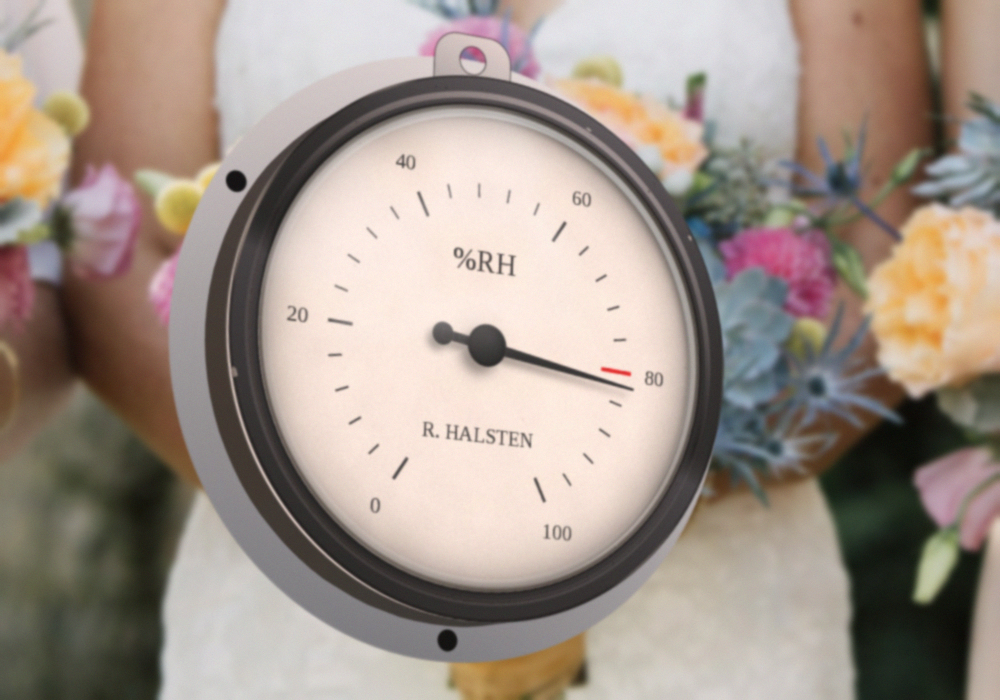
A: 82 %
